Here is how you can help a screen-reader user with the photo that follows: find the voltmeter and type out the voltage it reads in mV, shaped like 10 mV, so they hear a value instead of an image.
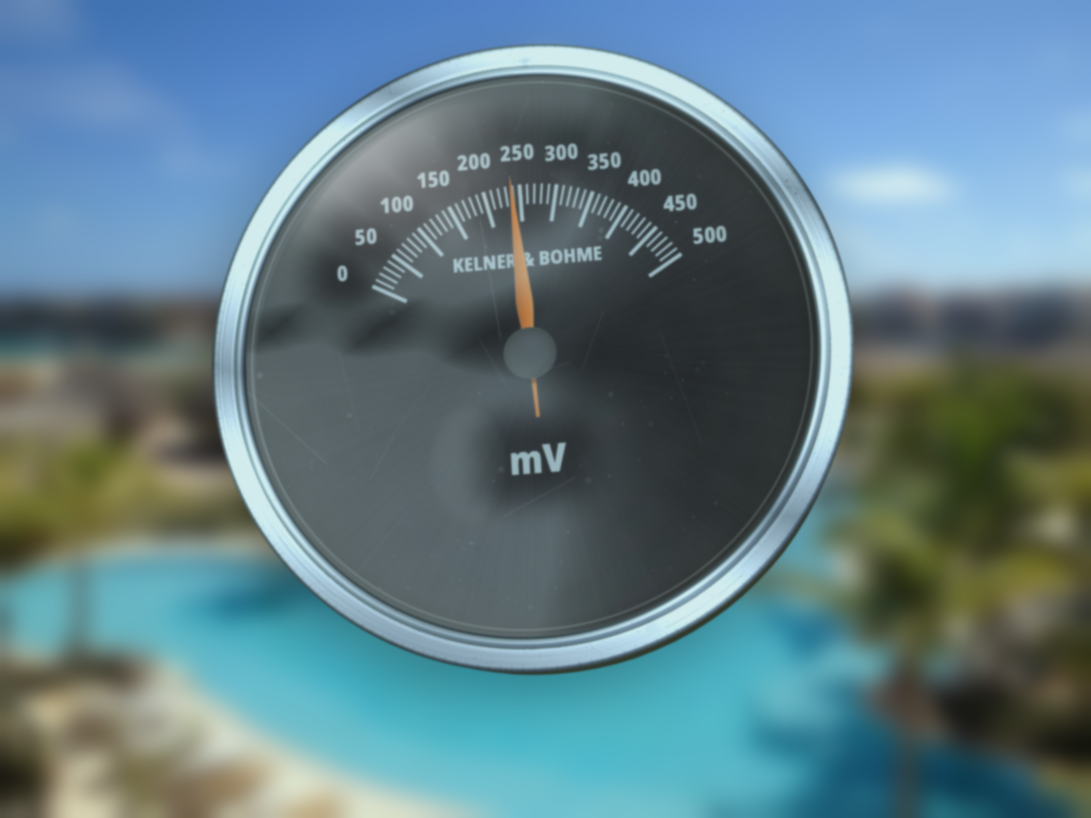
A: 240 mV
